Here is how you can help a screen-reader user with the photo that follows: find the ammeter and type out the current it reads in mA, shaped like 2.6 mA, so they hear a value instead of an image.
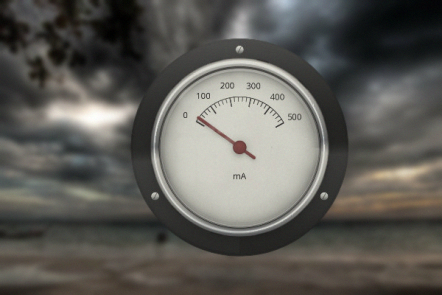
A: 20 mA
